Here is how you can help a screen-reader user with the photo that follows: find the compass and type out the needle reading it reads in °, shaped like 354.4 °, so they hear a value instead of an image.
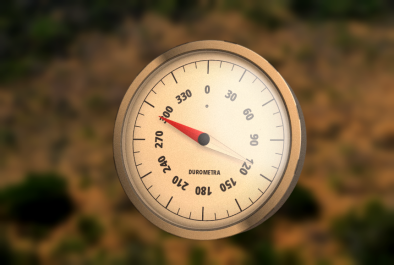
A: 295 °
